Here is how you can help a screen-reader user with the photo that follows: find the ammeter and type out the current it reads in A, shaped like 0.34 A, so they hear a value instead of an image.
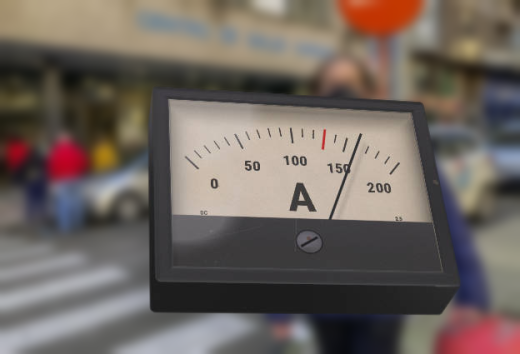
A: 160 A
